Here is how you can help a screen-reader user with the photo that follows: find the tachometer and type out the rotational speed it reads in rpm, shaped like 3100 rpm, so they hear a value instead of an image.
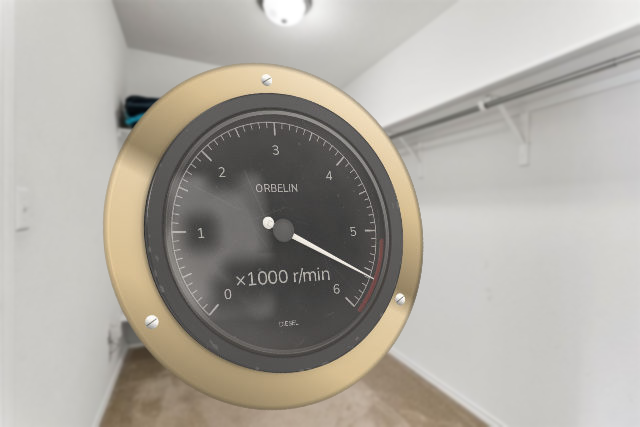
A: 5600 rpm
